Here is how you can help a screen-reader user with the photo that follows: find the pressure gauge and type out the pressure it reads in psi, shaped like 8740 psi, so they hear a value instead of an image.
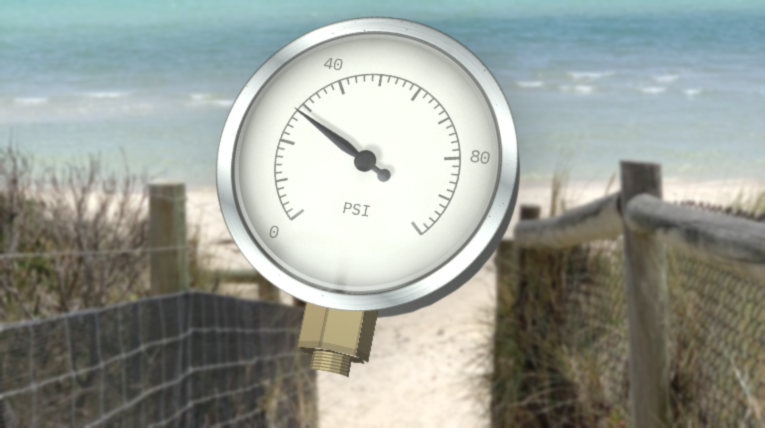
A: 28 psi
